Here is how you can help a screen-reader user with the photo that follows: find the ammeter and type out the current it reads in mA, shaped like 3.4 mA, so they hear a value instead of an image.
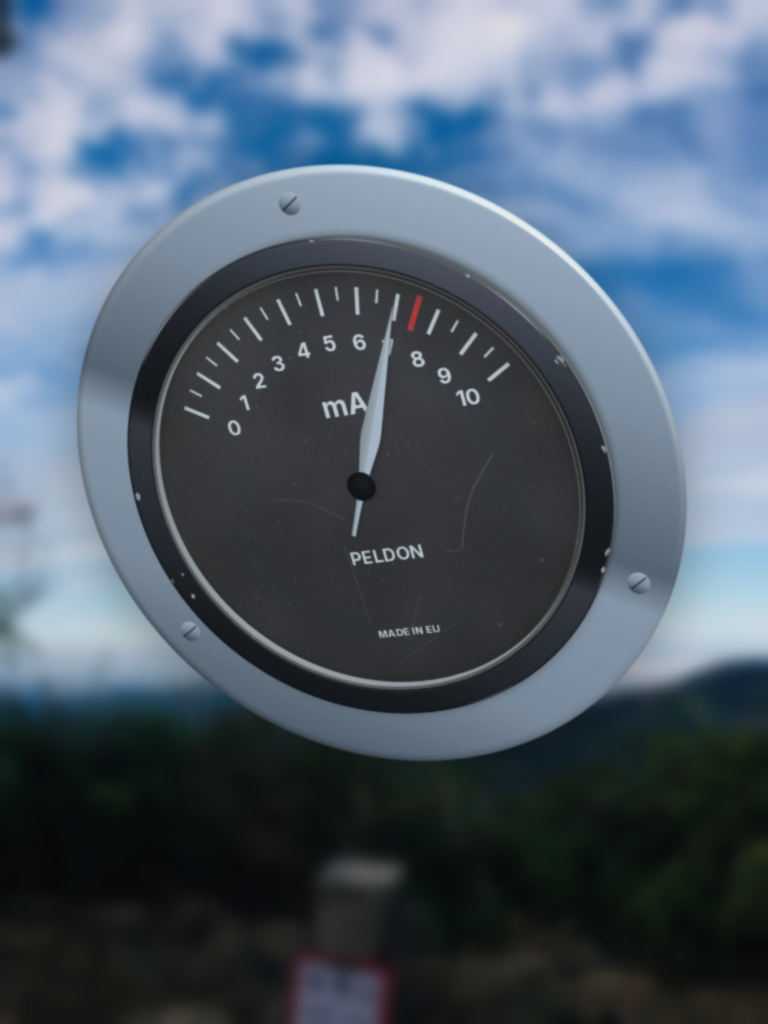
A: 7 mA
